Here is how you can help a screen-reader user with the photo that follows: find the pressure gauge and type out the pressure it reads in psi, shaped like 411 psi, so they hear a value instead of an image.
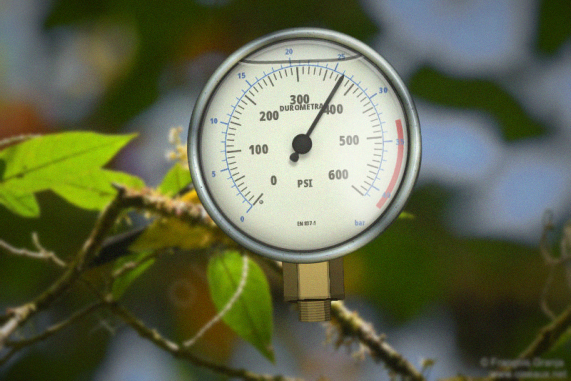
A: 380 psi
